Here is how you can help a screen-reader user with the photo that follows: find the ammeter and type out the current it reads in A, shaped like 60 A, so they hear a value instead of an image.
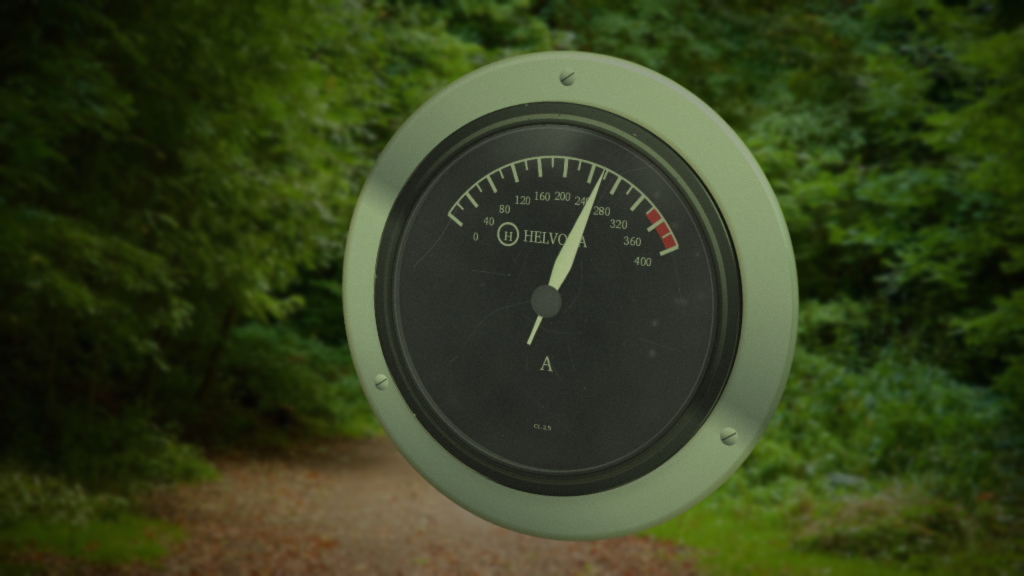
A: 260 A
